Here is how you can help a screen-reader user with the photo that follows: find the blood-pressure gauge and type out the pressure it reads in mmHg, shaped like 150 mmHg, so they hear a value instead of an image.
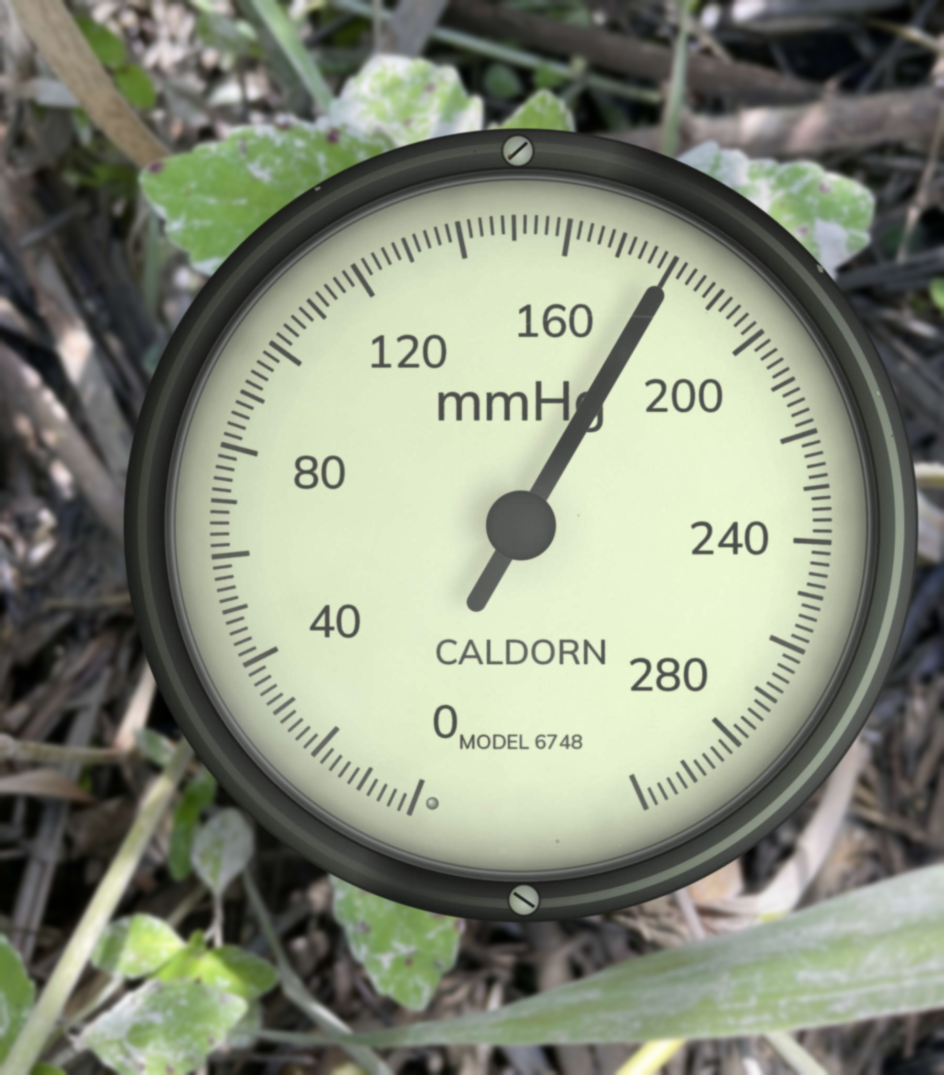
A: 180 mmHg
